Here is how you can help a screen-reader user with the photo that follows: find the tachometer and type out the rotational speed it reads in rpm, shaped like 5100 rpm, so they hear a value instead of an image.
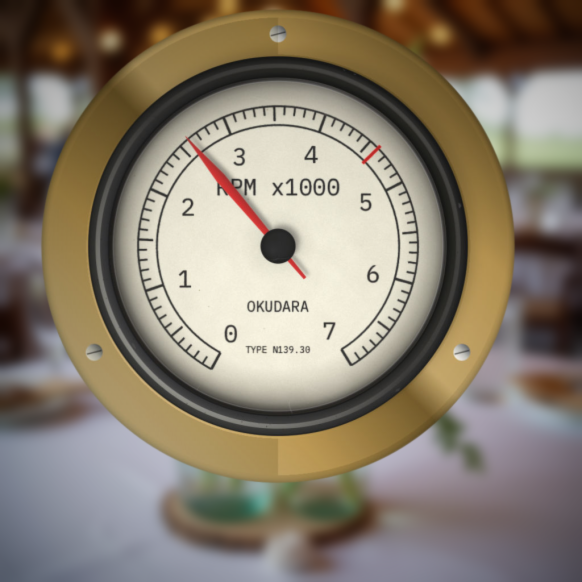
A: 2600 rpm
